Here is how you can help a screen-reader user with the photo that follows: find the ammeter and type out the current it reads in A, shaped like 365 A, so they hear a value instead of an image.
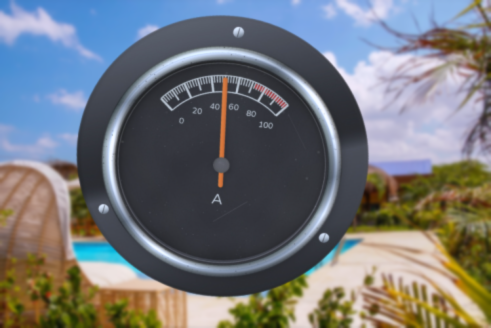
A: 50 A
